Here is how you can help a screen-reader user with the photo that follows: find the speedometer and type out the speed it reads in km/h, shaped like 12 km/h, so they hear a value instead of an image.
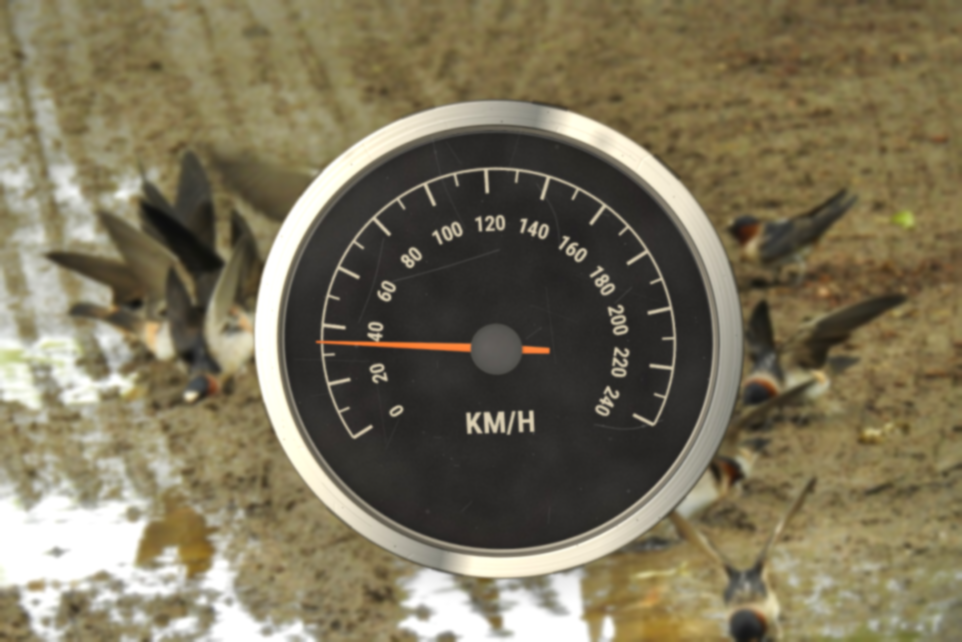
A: 35 km/h
